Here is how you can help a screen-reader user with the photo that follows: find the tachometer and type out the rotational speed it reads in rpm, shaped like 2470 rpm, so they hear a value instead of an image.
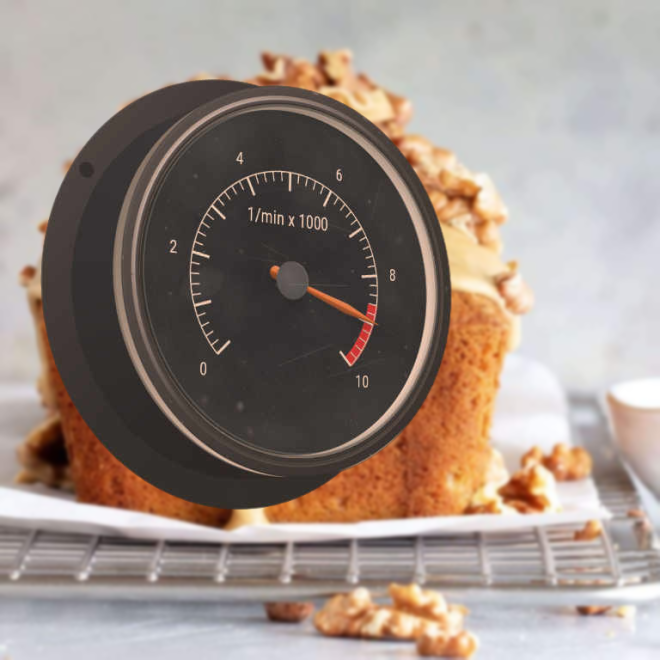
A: 9000 rpm
